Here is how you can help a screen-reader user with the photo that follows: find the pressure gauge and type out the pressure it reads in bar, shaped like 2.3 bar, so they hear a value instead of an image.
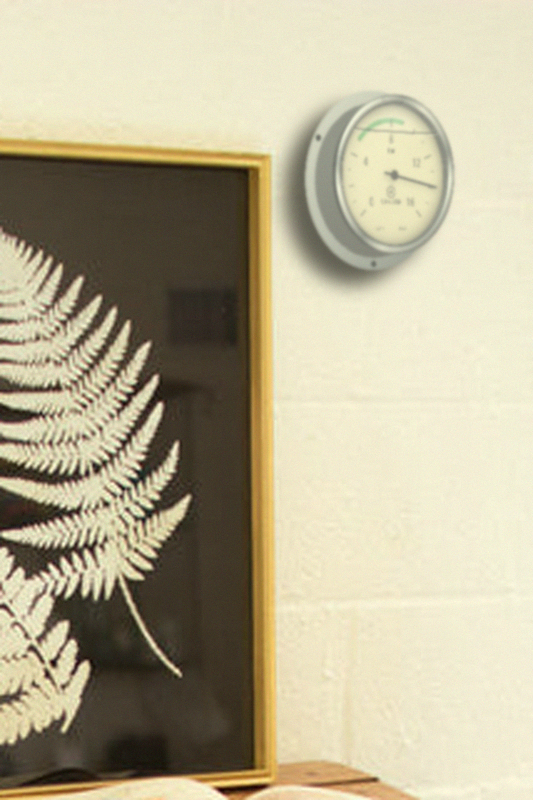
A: 14 bar
